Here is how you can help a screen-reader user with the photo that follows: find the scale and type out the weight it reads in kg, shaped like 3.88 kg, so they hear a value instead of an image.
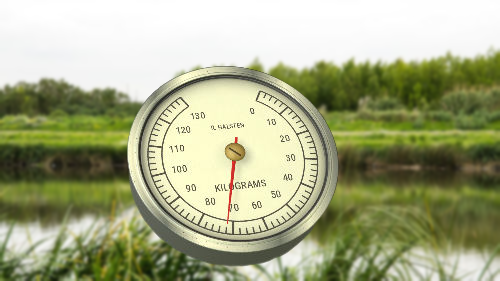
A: 72 kg
